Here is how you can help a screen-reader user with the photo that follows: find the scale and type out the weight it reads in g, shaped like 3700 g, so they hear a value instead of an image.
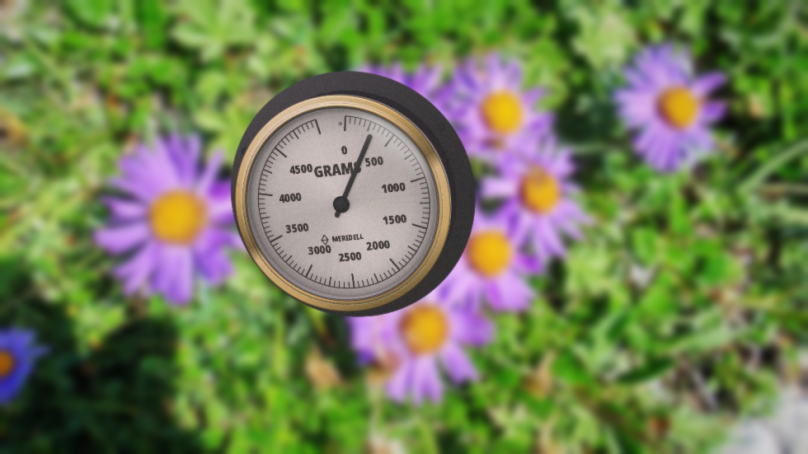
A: 300 g
